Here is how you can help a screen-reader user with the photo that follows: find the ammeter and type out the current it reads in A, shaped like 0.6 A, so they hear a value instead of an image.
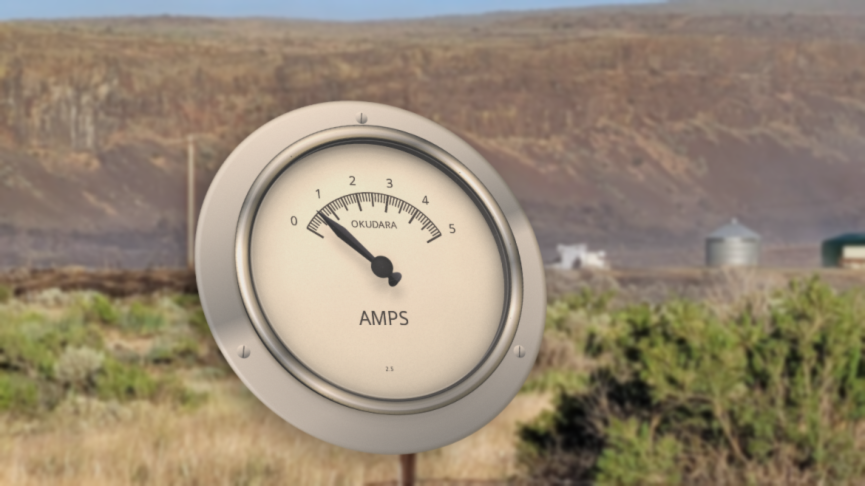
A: 0.5 A
